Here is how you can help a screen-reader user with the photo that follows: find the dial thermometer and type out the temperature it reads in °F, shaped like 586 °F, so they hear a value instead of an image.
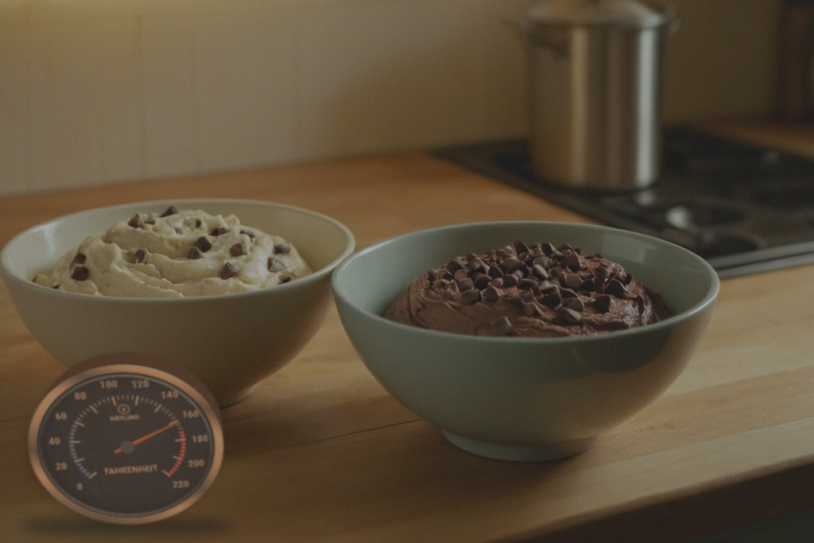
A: 160 °F
